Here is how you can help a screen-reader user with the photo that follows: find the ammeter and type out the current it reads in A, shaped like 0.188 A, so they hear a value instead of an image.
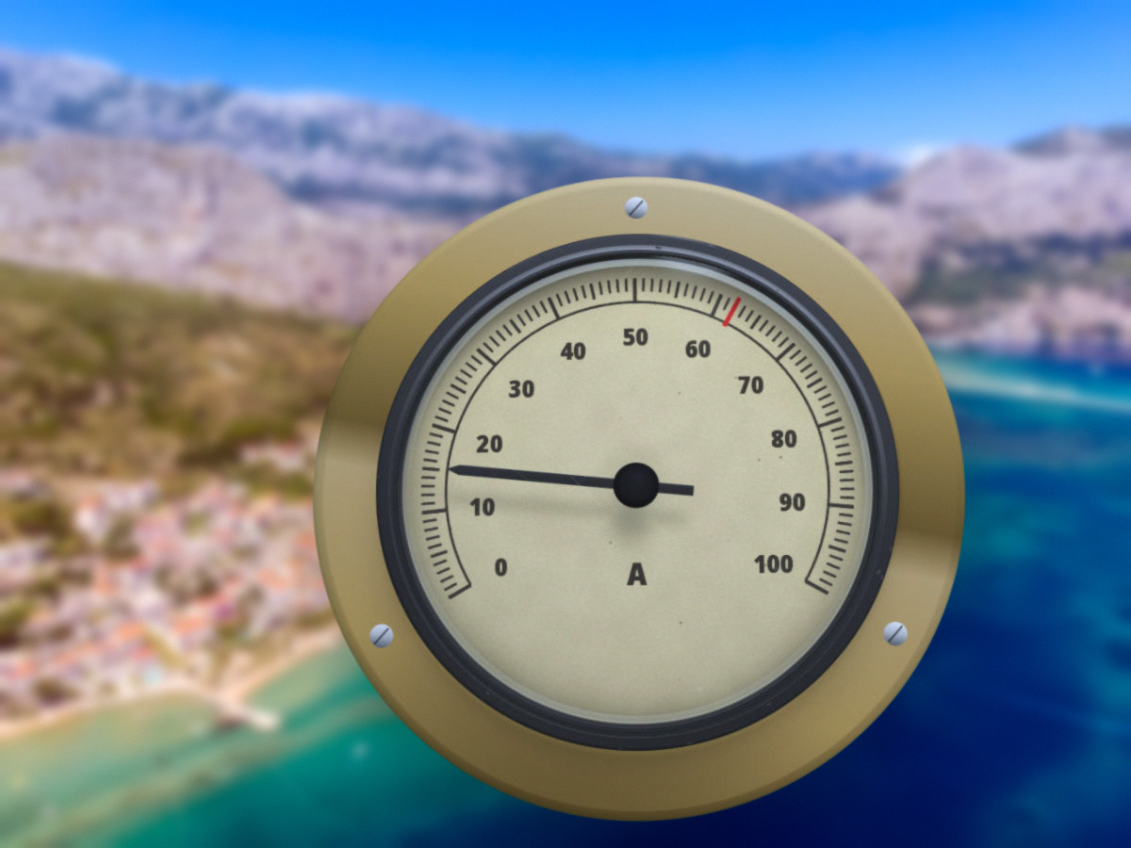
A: 15 A
